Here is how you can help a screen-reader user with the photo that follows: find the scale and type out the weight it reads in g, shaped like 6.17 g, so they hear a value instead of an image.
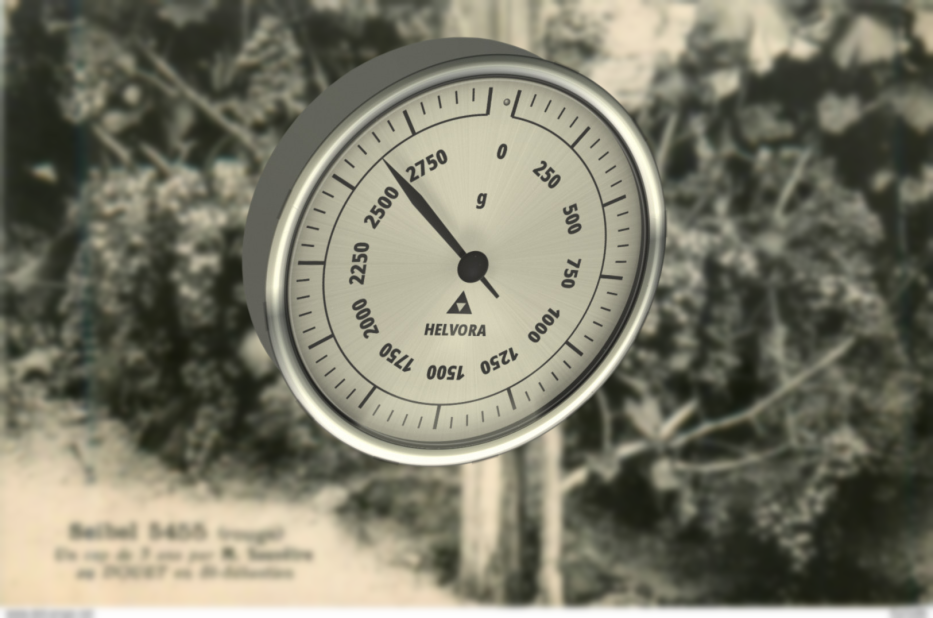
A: 2625 g
